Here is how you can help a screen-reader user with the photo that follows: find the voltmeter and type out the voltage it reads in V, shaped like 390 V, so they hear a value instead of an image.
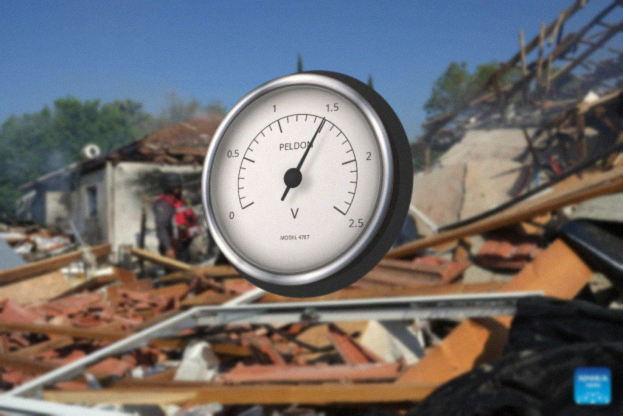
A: 1.5 V
